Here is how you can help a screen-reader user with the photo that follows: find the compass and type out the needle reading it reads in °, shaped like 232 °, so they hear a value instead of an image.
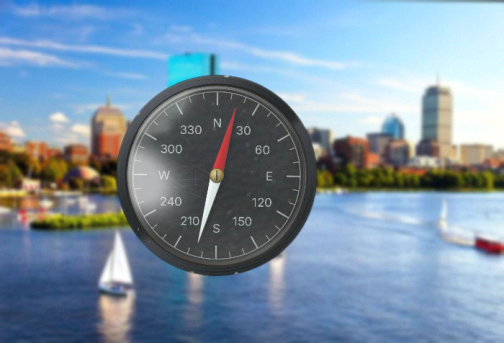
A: 15 °
